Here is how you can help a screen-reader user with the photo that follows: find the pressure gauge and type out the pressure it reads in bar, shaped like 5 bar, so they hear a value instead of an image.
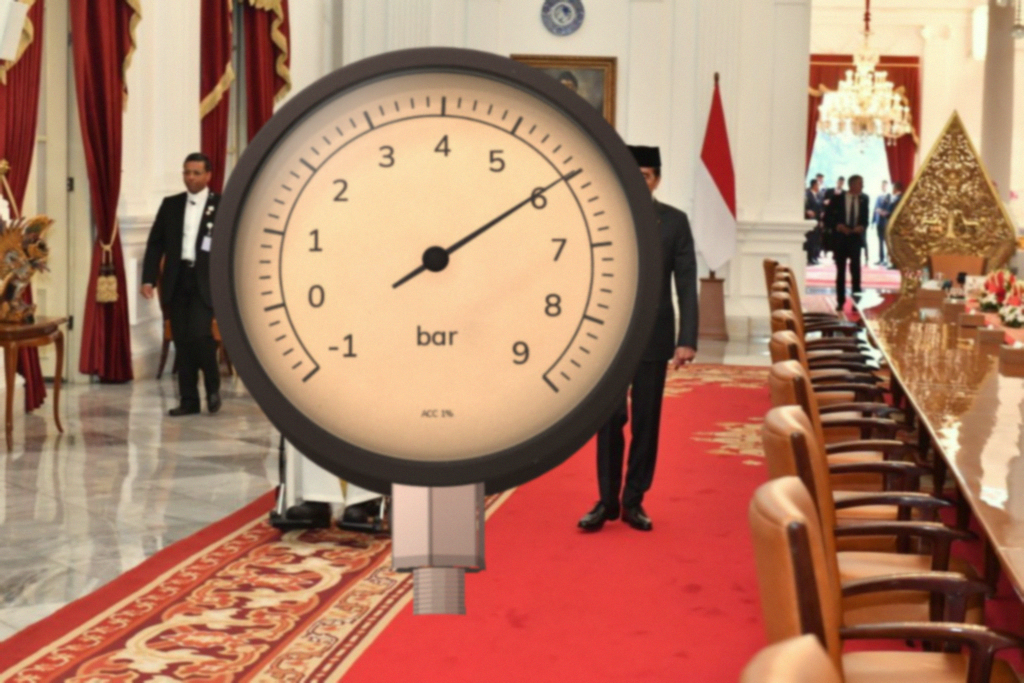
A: 6 bar
